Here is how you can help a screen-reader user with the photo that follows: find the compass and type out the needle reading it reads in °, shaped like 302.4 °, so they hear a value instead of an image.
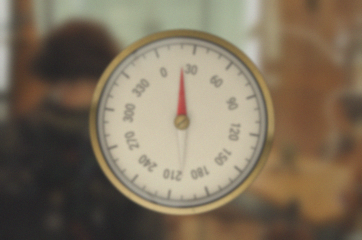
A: 20 °
